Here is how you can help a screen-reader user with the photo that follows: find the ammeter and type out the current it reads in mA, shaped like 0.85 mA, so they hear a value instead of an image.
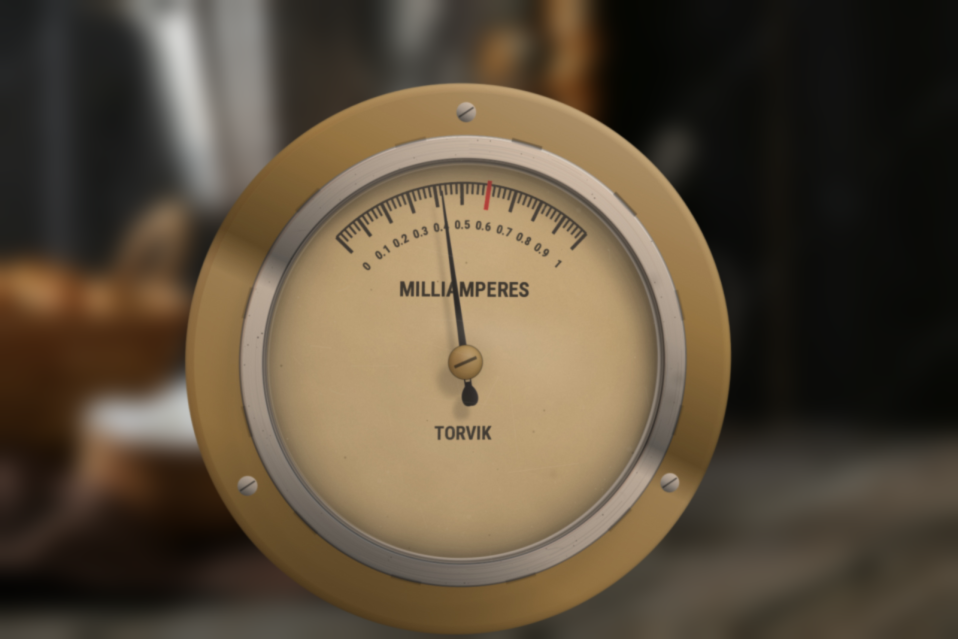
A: 0.42 mA
